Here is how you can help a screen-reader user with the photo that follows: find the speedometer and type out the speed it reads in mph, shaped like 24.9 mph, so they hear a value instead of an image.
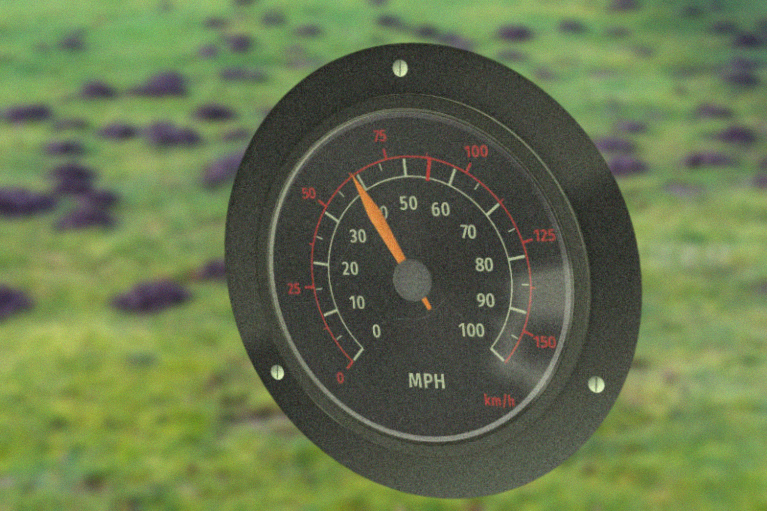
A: 40 mph
